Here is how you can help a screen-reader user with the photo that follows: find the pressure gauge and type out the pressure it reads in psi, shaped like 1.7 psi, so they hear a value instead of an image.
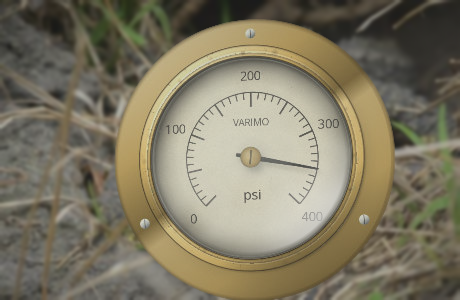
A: 350 psi
